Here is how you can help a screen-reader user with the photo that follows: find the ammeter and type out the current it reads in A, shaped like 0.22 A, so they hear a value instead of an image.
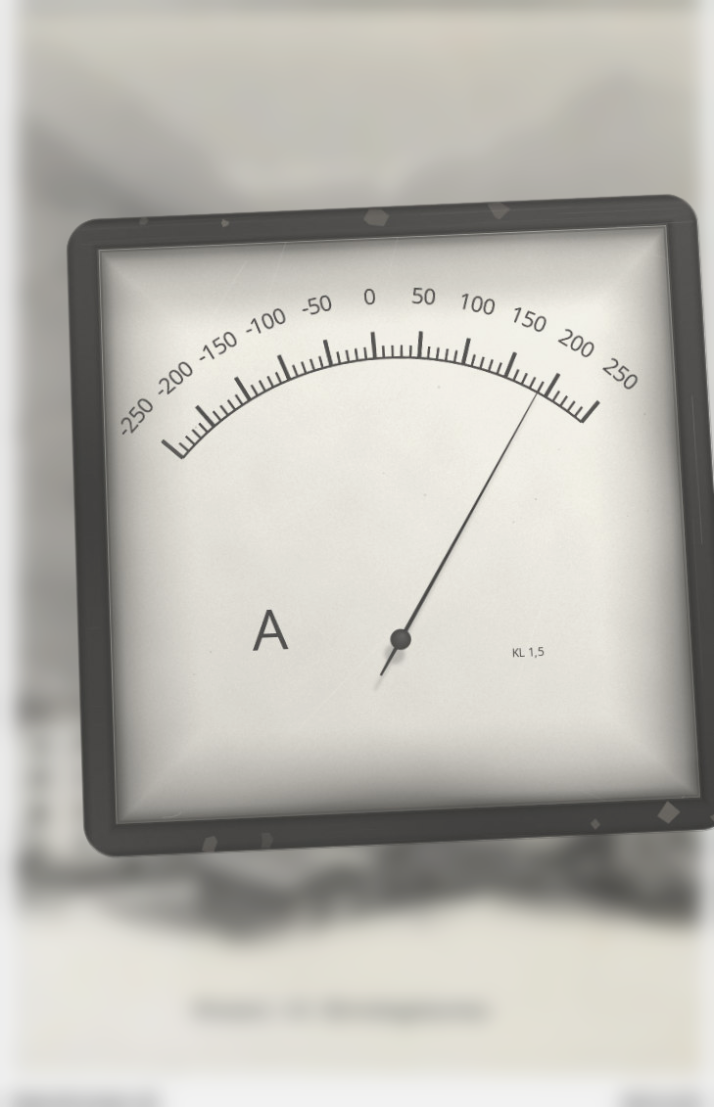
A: 190 A
